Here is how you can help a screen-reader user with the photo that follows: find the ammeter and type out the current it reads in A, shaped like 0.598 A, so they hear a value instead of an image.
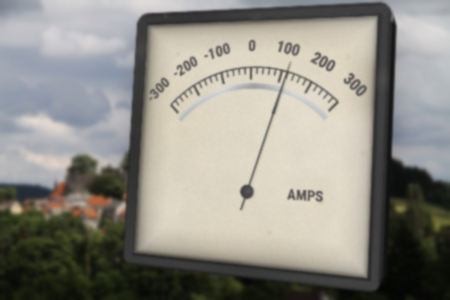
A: 120 A
